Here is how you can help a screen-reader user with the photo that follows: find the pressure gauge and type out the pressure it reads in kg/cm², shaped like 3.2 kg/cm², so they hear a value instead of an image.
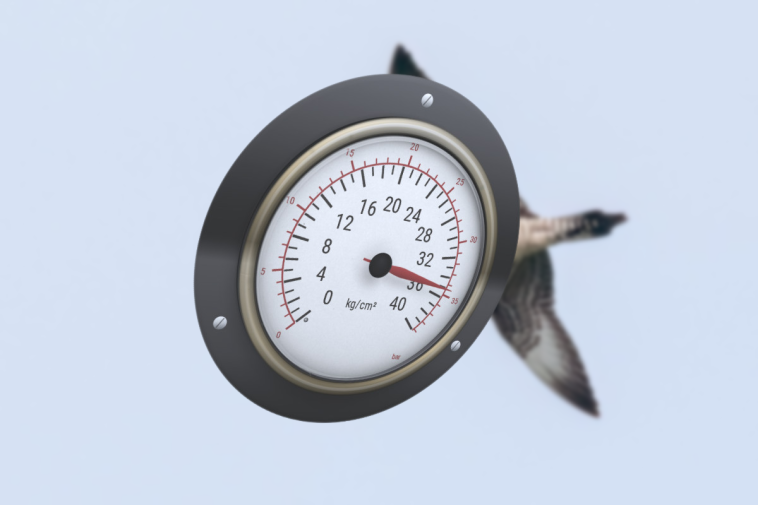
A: 35 kg/cm²
